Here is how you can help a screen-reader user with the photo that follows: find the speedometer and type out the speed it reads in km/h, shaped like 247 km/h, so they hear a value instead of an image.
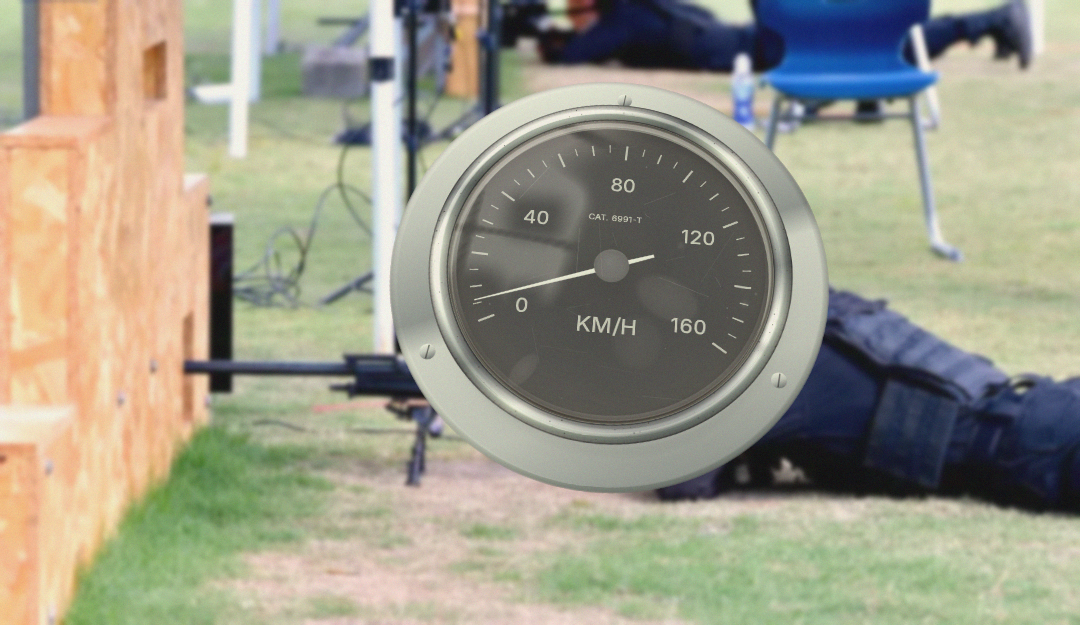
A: 5 km/h
